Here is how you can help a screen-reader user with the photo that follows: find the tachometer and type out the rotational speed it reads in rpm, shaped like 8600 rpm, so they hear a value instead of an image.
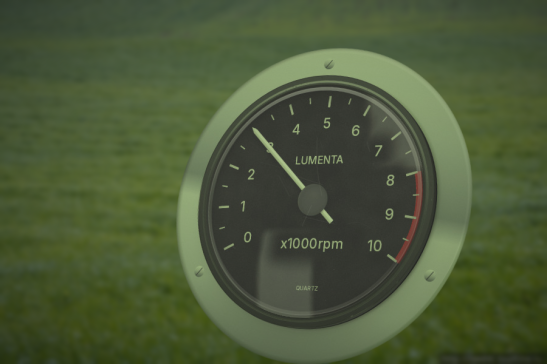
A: 3000 rpm
